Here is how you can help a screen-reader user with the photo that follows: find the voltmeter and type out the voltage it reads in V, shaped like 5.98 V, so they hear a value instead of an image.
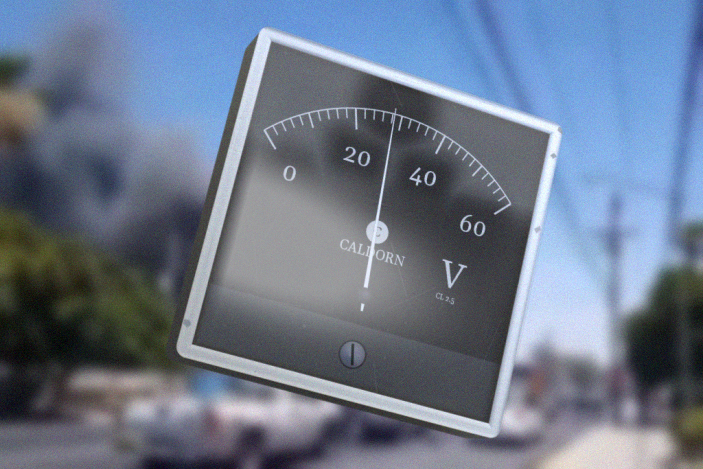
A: 28 V
